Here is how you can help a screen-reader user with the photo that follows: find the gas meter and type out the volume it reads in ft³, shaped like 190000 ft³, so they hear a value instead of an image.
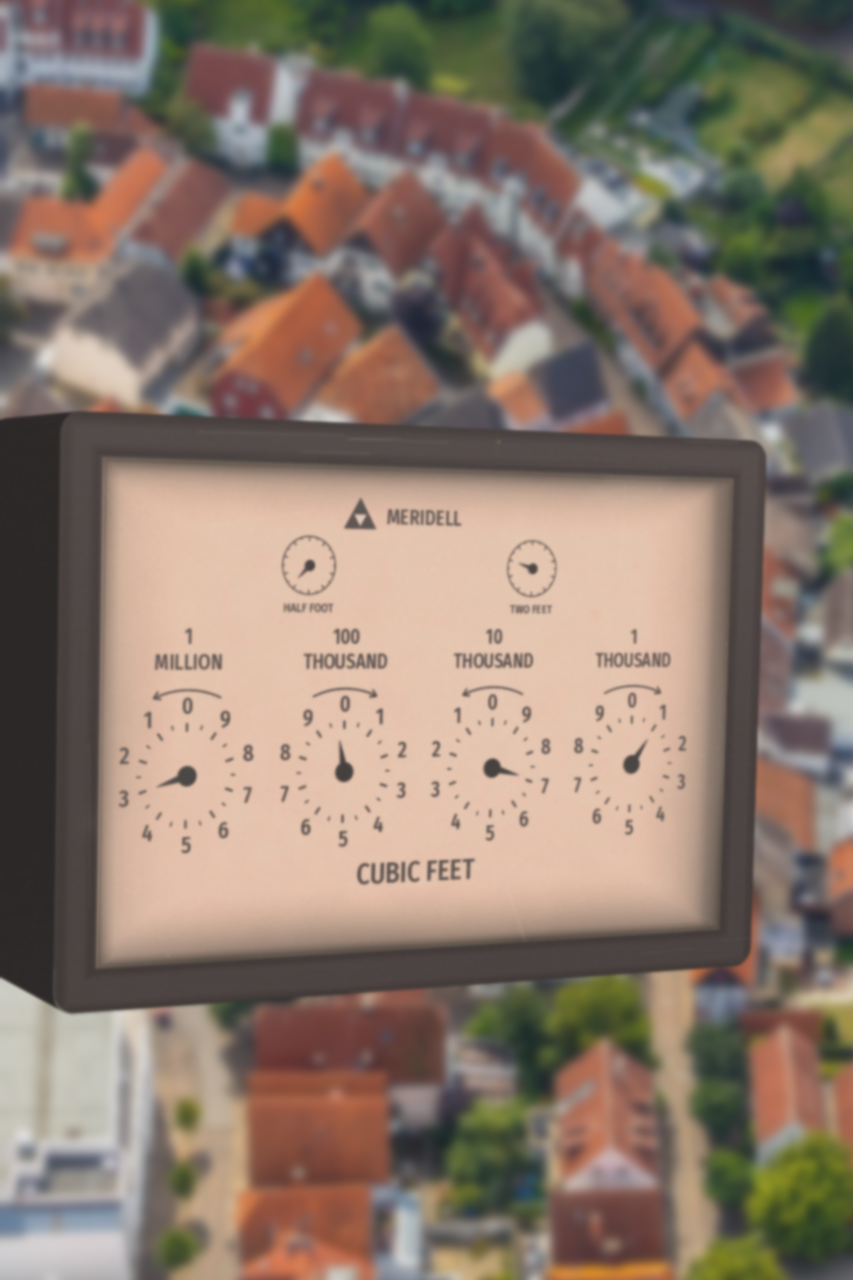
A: 297100 ft³
